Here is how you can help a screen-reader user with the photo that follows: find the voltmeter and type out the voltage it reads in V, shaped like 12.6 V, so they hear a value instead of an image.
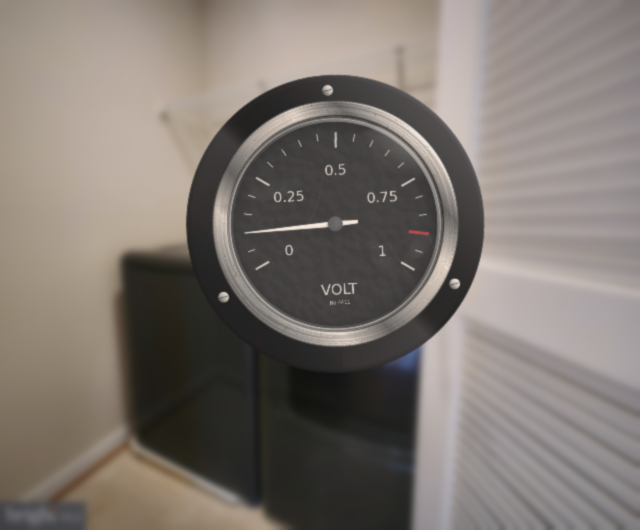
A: 0.1 V
